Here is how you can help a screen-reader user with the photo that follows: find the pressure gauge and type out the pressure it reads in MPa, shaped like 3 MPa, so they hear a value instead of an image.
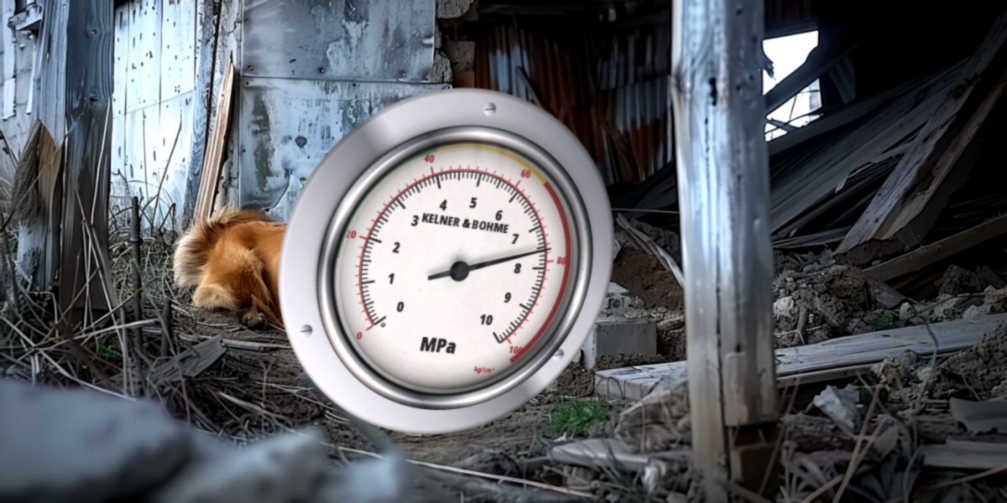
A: 7.5 MPa
